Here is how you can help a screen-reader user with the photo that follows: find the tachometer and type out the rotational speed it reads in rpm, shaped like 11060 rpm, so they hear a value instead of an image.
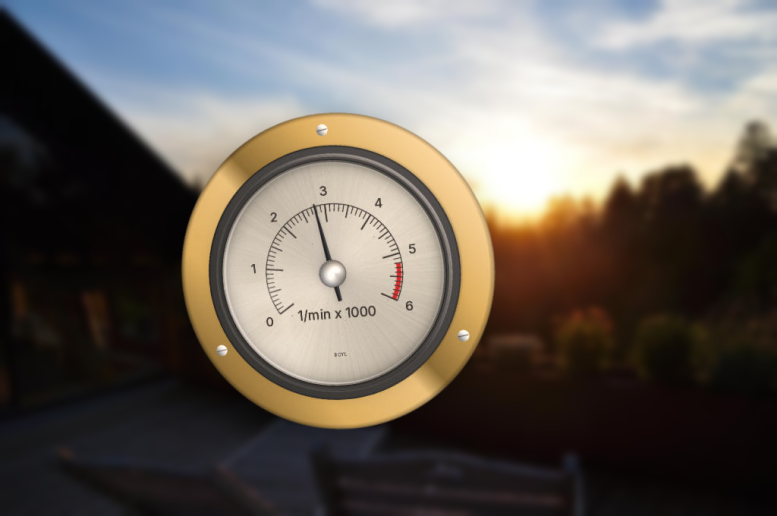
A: 2800 rpm
